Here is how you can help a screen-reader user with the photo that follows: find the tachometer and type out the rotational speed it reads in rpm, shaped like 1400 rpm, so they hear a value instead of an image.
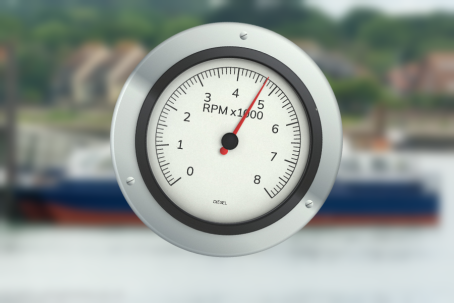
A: 4700 rpm
